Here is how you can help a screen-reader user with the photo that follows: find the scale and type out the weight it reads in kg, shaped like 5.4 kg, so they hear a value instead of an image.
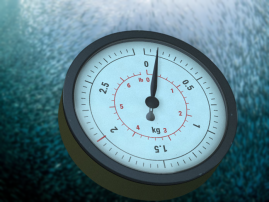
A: 0.1 kg
